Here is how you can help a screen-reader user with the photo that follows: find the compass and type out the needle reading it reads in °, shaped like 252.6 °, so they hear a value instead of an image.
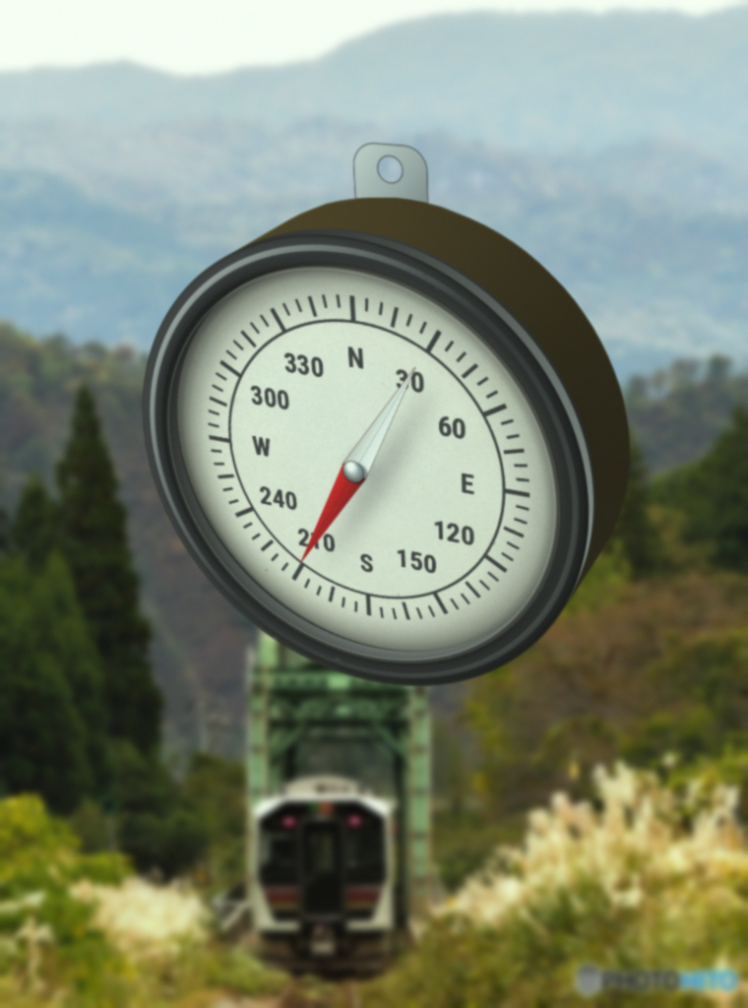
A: 210 °
